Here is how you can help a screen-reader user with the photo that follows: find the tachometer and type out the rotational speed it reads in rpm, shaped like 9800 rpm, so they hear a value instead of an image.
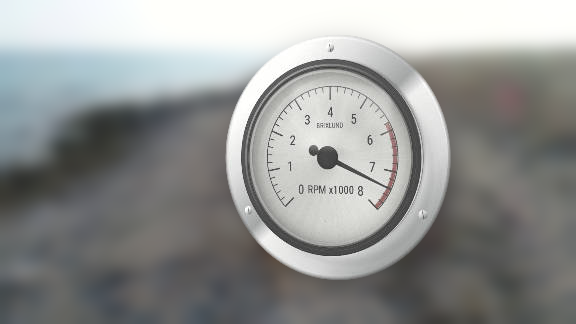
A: 7400 rpm
